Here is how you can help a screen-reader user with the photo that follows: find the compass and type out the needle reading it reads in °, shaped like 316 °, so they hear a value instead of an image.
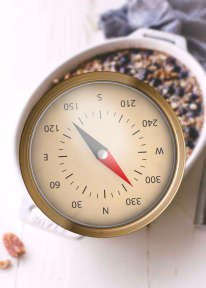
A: 320 °
